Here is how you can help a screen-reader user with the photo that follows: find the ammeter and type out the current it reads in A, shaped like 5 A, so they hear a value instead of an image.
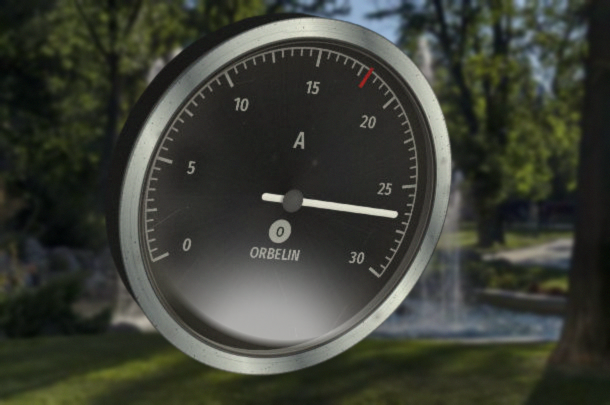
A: 26.5 A
